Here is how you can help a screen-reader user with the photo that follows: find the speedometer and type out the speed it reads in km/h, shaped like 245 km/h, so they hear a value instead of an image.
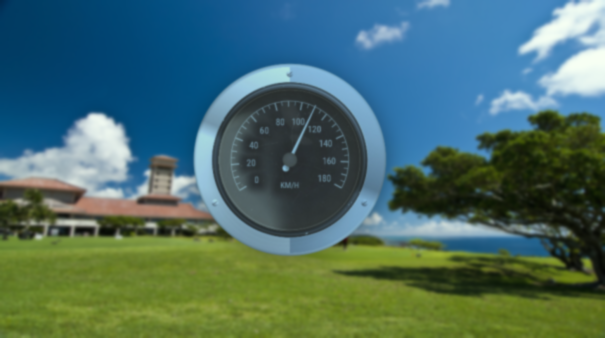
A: 110 km/h
